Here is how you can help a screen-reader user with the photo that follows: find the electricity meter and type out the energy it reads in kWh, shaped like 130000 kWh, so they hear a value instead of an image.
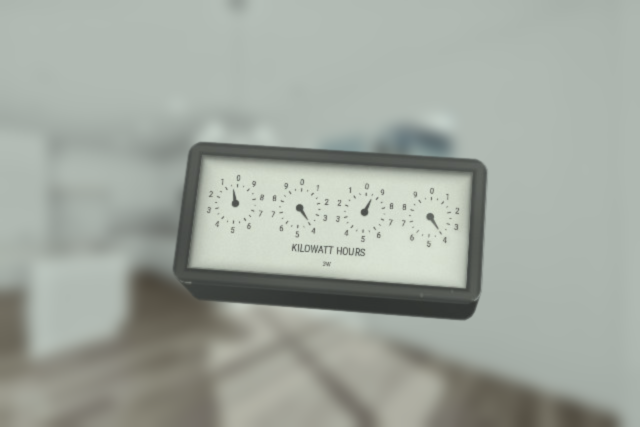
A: 394 kWh
